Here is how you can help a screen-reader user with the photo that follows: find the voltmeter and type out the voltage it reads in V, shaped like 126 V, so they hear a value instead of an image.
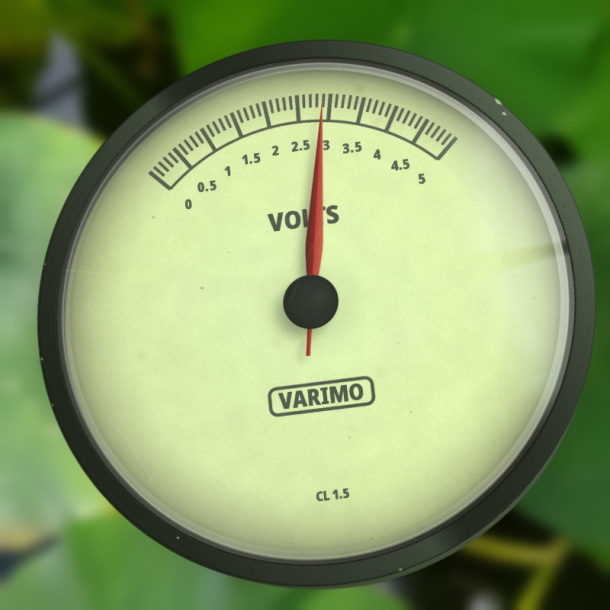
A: 2.9 V
